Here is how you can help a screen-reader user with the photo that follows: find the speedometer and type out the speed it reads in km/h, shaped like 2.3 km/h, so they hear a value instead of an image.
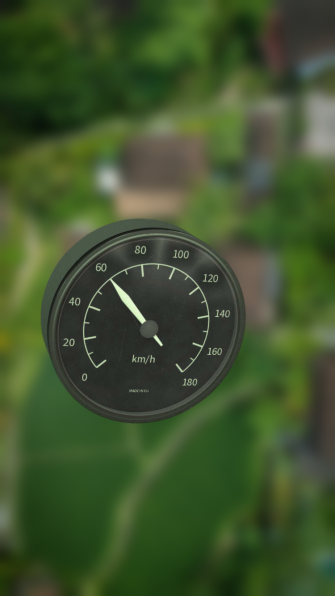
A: 60 km/h
